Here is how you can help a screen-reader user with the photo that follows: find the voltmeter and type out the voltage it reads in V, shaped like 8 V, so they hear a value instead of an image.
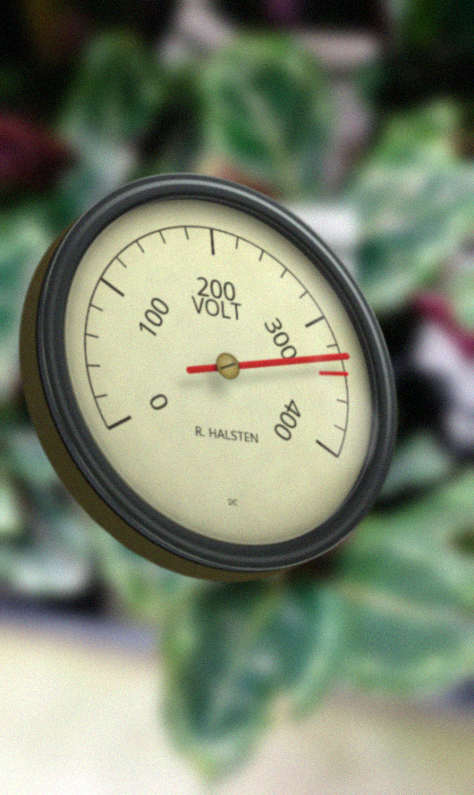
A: 330 V
